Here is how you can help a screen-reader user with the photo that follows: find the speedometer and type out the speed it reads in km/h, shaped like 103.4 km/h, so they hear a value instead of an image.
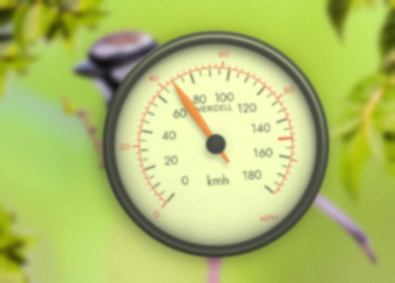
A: 70 km/h
